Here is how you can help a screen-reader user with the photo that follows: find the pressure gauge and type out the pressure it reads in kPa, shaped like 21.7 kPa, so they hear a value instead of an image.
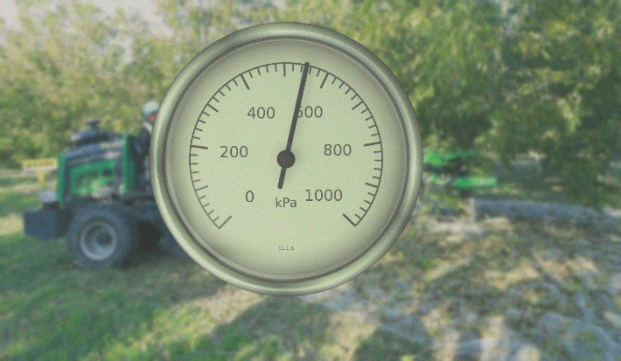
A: 550 kPa
